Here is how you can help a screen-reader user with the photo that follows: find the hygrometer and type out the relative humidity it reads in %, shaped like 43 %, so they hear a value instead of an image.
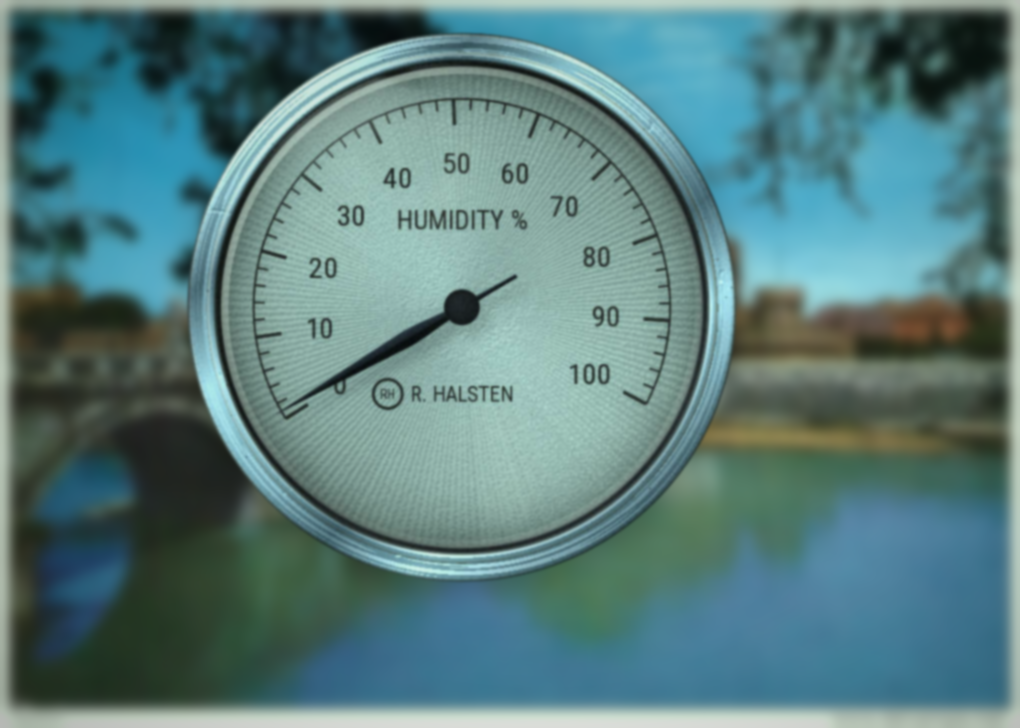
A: 1 %
